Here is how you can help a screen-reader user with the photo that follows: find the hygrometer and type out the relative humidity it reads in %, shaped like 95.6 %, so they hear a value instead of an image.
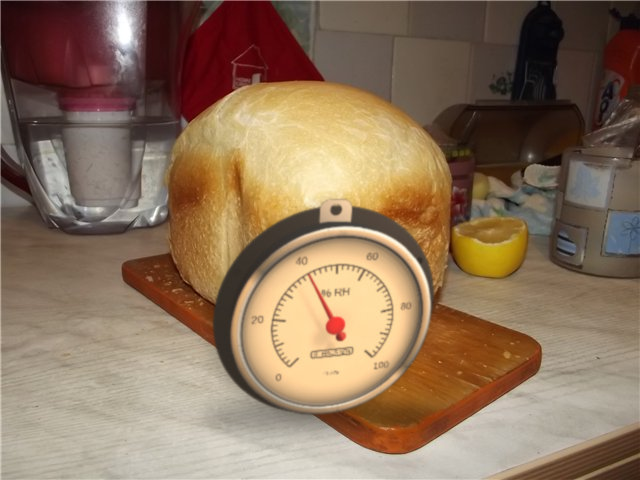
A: 40 %
